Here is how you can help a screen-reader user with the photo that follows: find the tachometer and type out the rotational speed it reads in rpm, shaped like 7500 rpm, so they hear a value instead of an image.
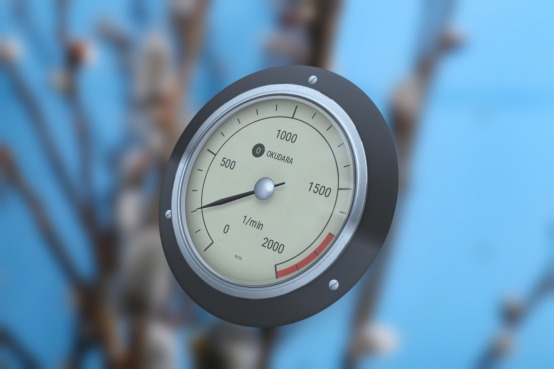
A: 200 rpm
